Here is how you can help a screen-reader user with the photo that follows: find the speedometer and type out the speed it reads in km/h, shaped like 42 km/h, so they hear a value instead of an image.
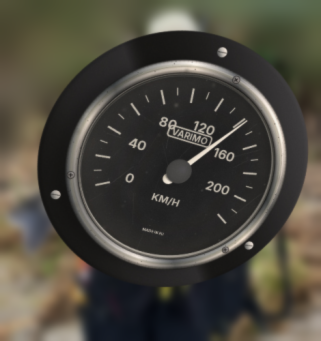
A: 140 km/h
